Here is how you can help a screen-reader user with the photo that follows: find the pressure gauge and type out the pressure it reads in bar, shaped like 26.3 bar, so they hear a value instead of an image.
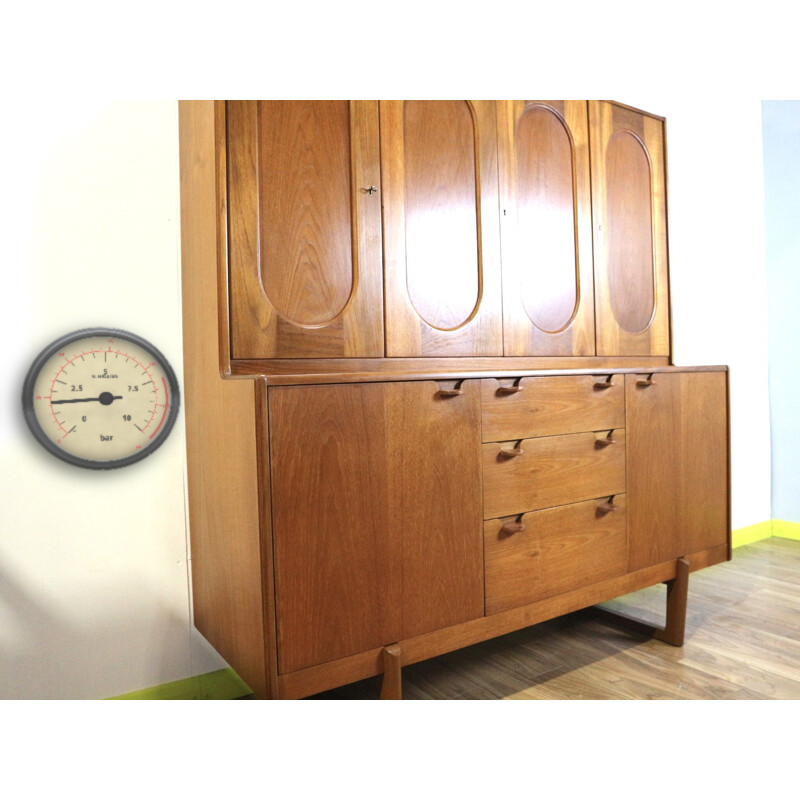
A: 1.5 bar
